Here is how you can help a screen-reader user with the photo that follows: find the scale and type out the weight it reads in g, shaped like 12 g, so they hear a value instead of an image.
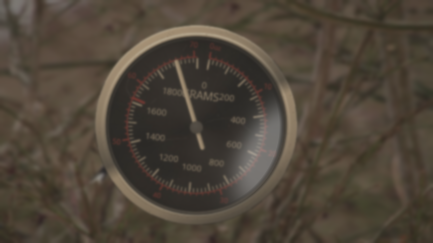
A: 1900 g
